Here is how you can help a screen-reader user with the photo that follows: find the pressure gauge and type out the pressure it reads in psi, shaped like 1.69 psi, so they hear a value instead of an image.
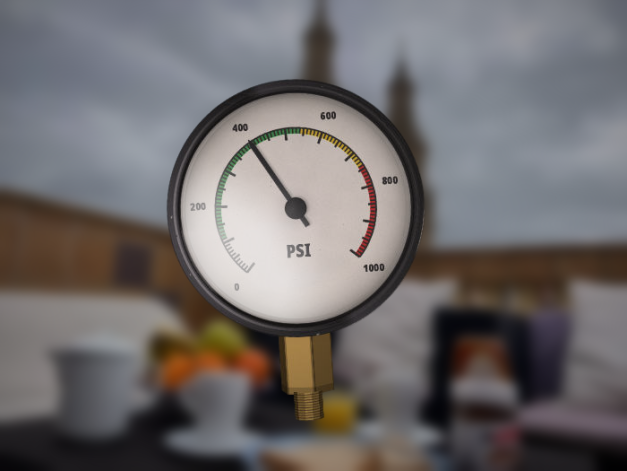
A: 400 psi
